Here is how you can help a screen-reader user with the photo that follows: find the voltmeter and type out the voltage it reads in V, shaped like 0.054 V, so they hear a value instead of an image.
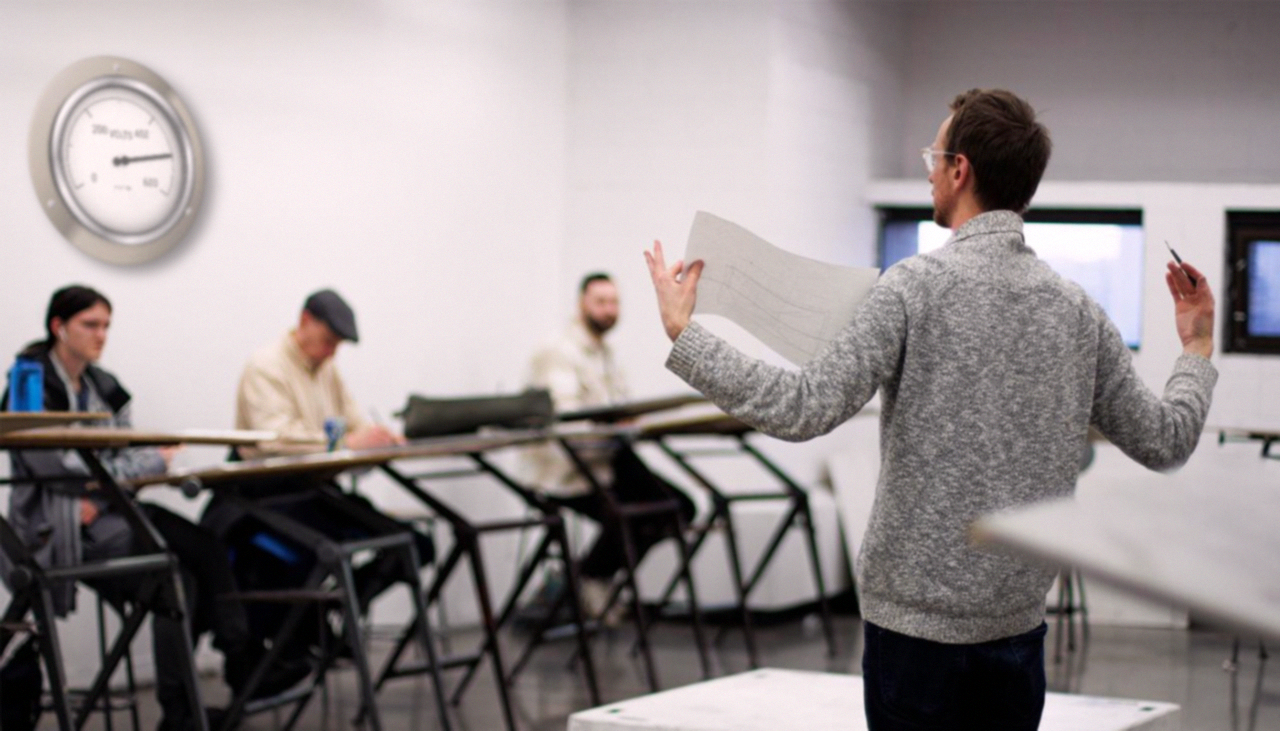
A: 500 V
